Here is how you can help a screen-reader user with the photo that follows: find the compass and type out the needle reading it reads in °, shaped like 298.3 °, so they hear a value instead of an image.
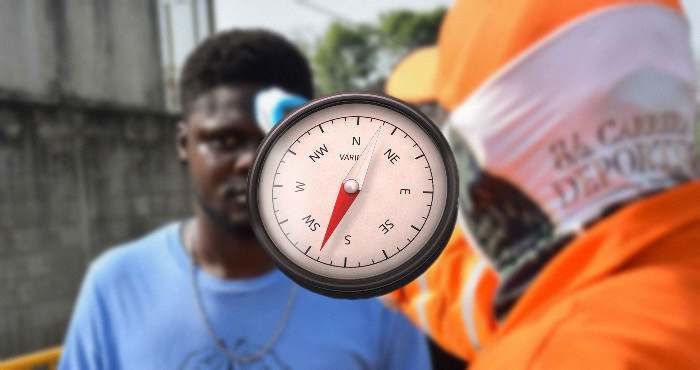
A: 200 °
